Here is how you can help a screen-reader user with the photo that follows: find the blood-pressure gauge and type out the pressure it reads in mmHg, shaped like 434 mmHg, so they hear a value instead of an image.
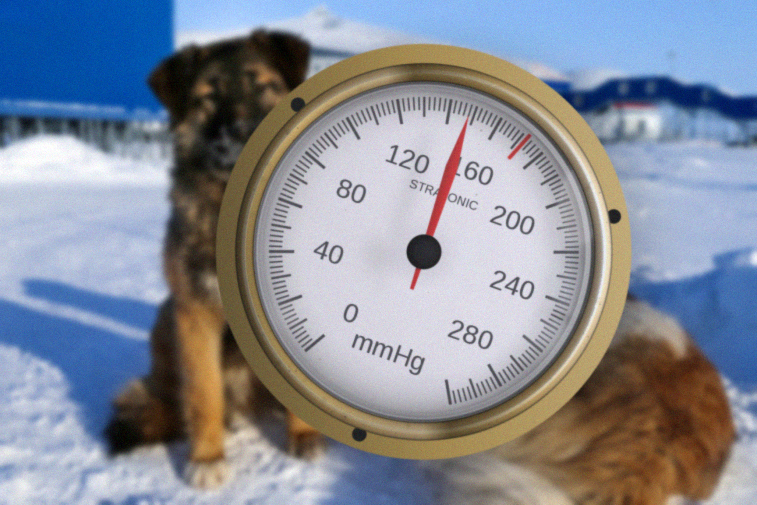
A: 148 mmHg
